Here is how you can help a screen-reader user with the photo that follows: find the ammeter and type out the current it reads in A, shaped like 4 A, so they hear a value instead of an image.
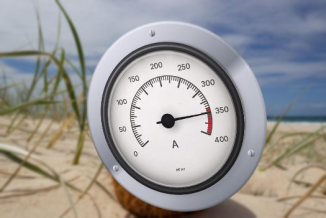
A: 350 A
